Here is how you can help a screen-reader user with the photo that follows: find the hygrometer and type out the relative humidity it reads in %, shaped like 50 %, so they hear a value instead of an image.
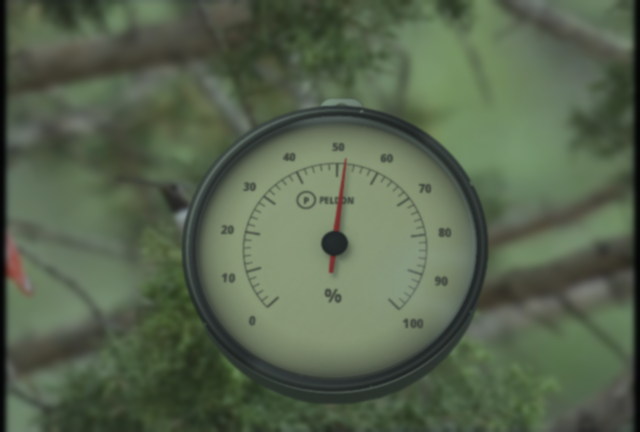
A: 52 %
